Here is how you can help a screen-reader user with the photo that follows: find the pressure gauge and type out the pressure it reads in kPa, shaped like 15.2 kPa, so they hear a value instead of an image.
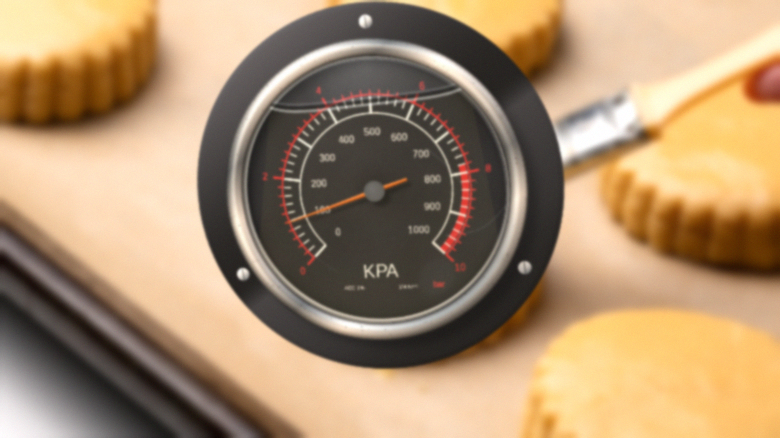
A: 100 kPa
